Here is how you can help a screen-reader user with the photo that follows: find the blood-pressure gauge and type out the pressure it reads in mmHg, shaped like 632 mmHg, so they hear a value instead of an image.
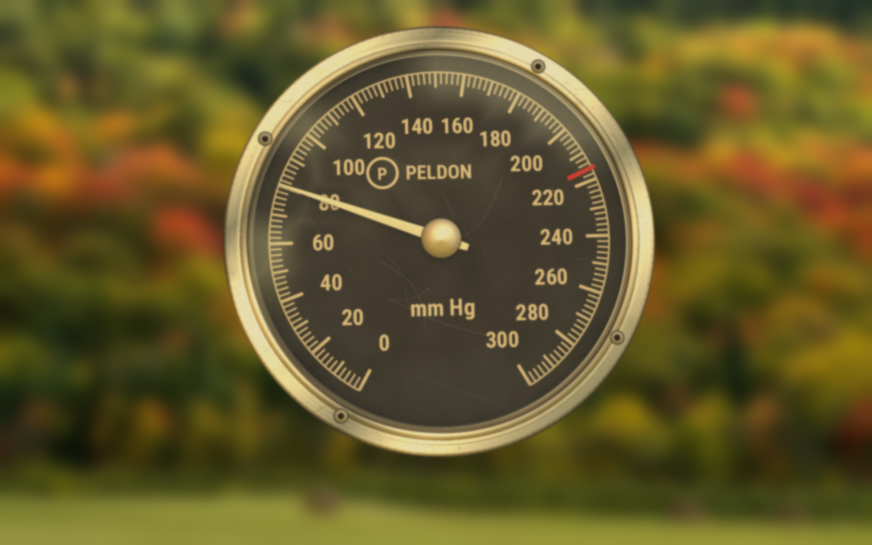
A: 80 mmHg
